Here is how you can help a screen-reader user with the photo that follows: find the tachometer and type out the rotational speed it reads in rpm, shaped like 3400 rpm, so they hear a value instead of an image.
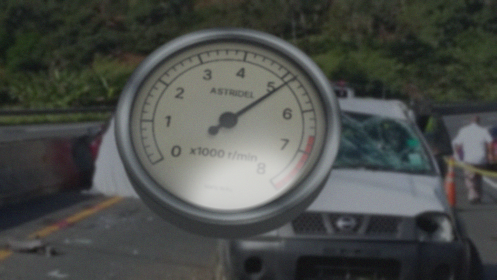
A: 5200 rpm
